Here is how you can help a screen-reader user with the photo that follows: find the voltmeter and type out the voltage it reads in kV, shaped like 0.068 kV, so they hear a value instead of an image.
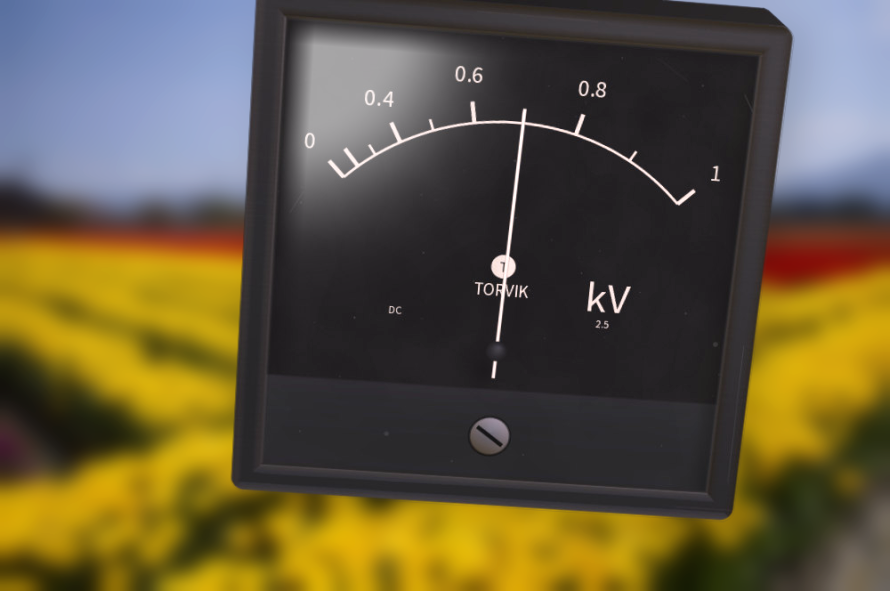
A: 0.7 kV
